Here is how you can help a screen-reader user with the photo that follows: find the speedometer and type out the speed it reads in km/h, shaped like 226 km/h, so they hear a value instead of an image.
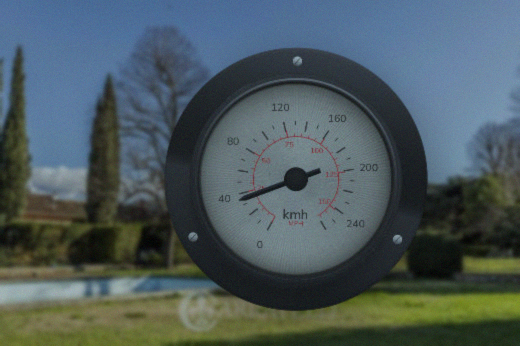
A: 35 km/h
